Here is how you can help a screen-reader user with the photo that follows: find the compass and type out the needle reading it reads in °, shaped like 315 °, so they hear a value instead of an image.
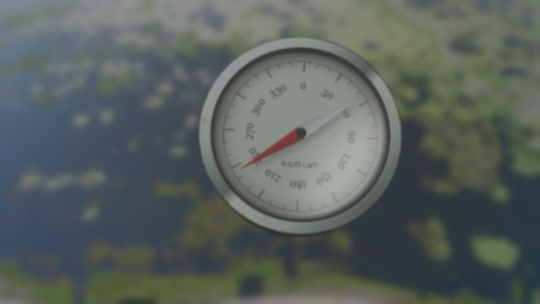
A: 235 °
